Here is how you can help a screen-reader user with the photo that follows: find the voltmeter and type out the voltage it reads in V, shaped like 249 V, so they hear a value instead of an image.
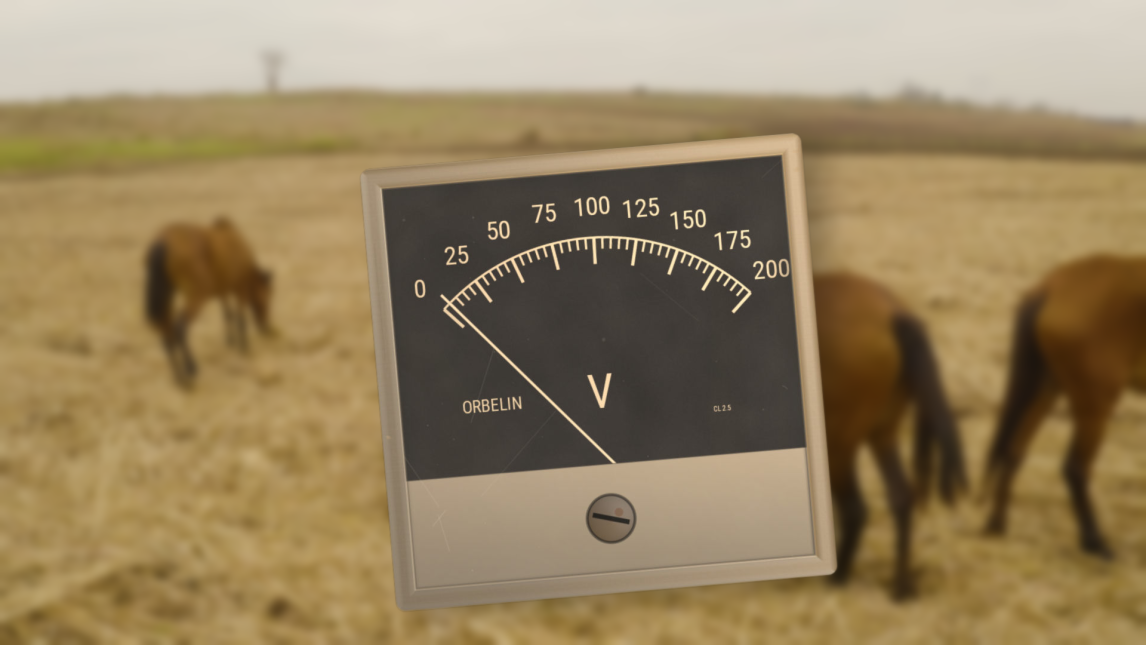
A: 5 V
